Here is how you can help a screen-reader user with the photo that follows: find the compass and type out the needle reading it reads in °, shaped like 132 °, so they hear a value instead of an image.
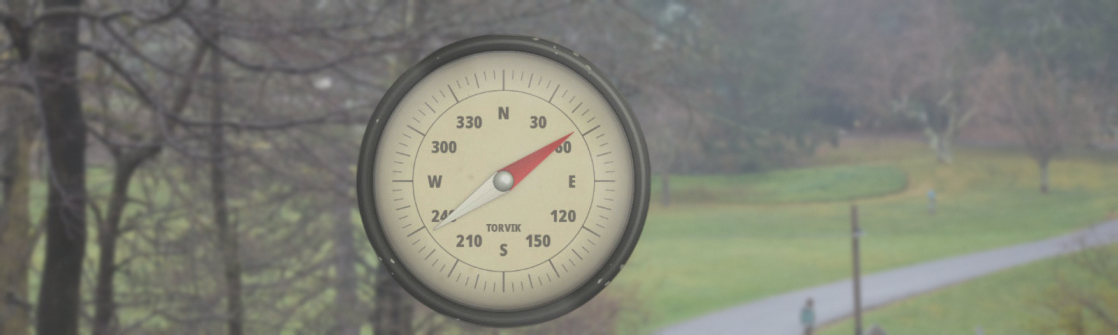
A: 55 °
